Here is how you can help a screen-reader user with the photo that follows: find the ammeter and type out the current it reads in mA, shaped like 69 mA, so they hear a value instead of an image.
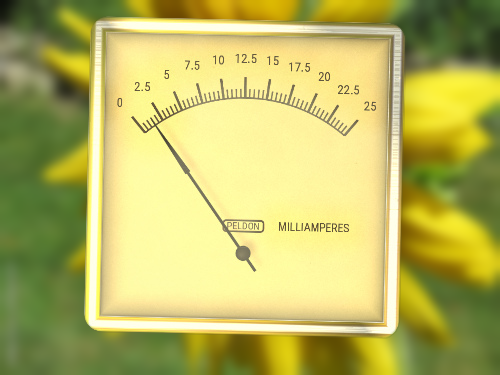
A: 1.5 mA
